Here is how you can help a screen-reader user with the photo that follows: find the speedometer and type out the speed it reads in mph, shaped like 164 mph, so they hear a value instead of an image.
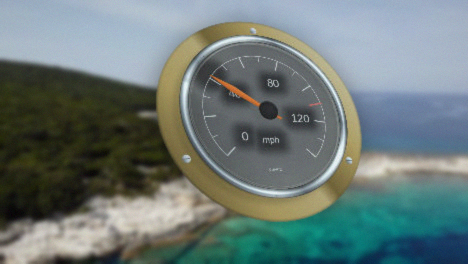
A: 40 mph
